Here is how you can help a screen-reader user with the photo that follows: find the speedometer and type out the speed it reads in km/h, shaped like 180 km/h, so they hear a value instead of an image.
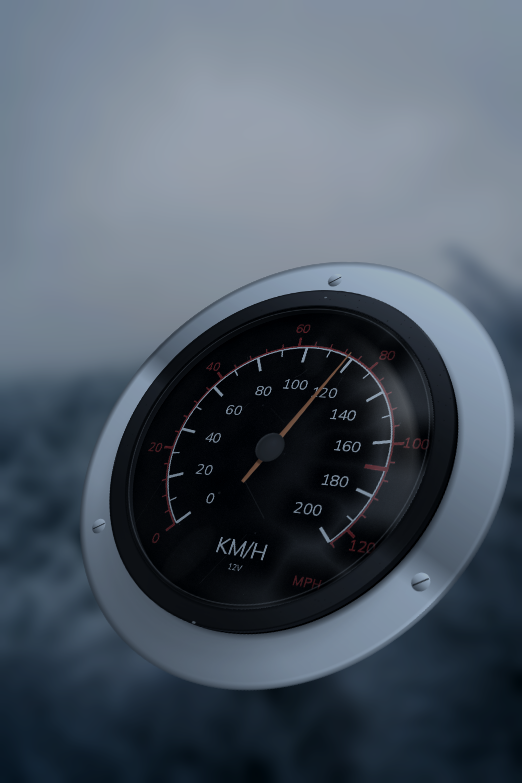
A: 120 km/h
